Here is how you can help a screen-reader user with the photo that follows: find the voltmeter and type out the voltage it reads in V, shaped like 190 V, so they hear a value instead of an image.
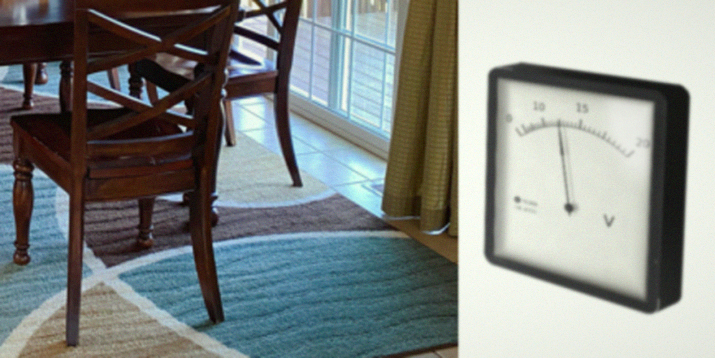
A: 12.5 V
